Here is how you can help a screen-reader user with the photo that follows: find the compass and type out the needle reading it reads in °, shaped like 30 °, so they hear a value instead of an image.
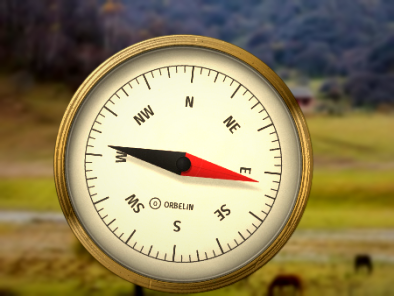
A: 97.5 °
